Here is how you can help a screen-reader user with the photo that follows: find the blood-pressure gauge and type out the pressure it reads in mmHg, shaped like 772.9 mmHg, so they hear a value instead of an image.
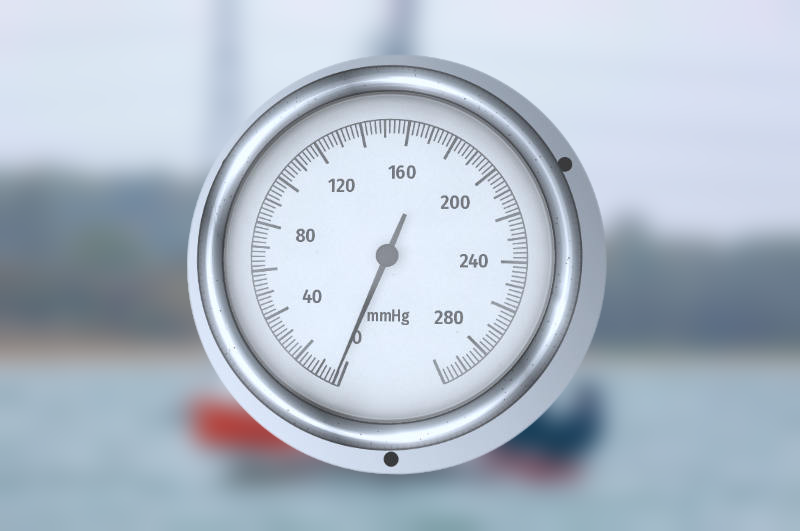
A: 2 mmHg
